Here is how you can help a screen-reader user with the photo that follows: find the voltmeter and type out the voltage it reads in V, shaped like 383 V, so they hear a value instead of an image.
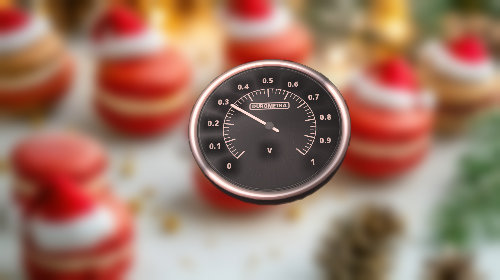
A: 0.3 V
